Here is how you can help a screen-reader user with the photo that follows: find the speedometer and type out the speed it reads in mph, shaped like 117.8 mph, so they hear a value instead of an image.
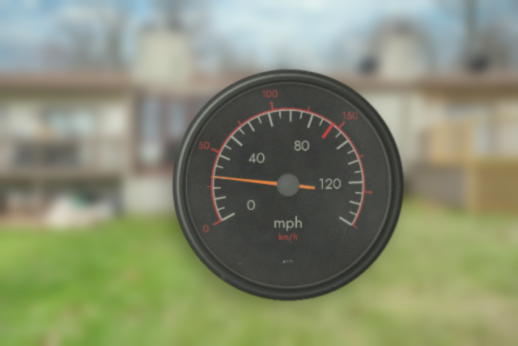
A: 20 mph
